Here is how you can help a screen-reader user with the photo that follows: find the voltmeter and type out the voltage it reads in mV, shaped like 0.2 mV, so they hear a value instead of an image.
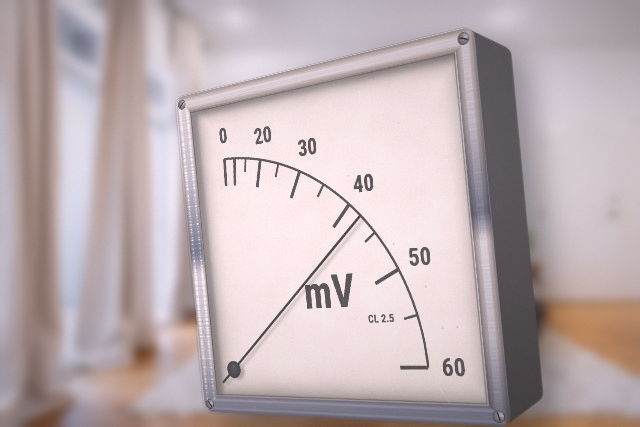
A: 42.5 mV
